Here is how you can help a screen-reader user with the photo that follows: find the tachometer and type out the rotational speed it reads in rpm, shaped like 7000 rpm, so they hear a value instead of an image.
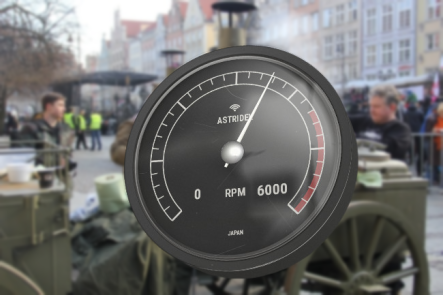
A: 3600 rpm
